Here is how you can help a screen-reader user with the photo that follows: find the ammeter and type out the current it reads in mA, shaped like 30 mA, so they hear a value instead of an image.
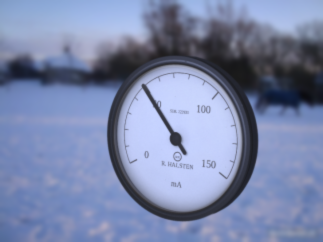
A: 50 mA
